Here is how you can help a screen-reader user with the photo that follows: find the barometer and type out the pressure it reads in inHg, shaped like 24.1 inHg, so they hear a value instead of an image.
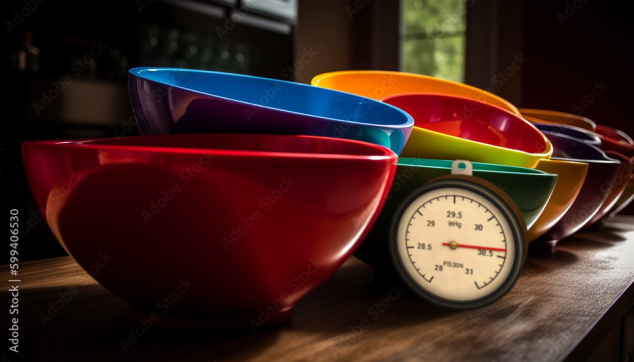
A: 30.4 inHg
